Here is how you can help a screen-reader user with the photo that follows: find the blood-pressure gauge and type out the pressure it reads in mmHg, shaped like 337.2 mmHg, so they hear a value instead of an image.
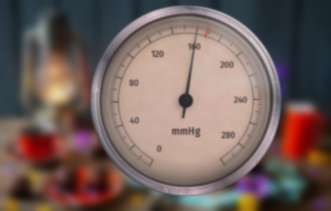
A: 160 mmHg
